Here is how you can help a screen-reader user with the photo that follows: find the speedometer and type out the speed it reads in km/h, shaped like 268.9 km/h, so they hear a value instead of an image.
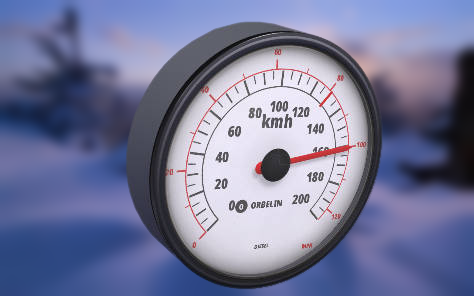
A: 160 km/h
